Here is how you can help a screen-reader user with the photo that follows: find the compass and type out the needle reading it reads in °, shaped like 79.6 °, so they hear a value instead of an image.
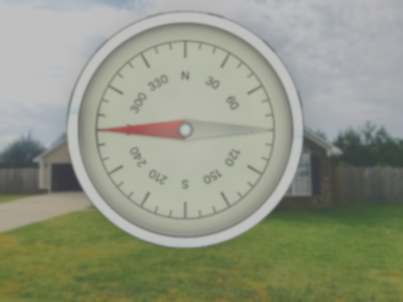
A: 270 °
